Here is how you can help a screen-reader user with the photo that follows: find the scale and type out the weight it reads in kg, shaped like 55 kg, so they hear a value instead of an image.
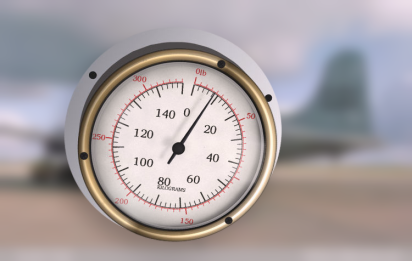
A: 8 kg
